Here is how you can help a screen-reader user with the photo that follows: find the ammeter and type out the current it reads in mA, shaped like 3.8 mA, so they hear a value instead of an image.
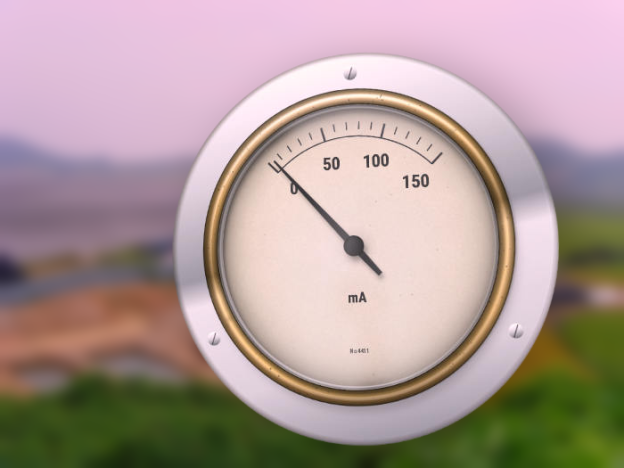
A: 5 mA
